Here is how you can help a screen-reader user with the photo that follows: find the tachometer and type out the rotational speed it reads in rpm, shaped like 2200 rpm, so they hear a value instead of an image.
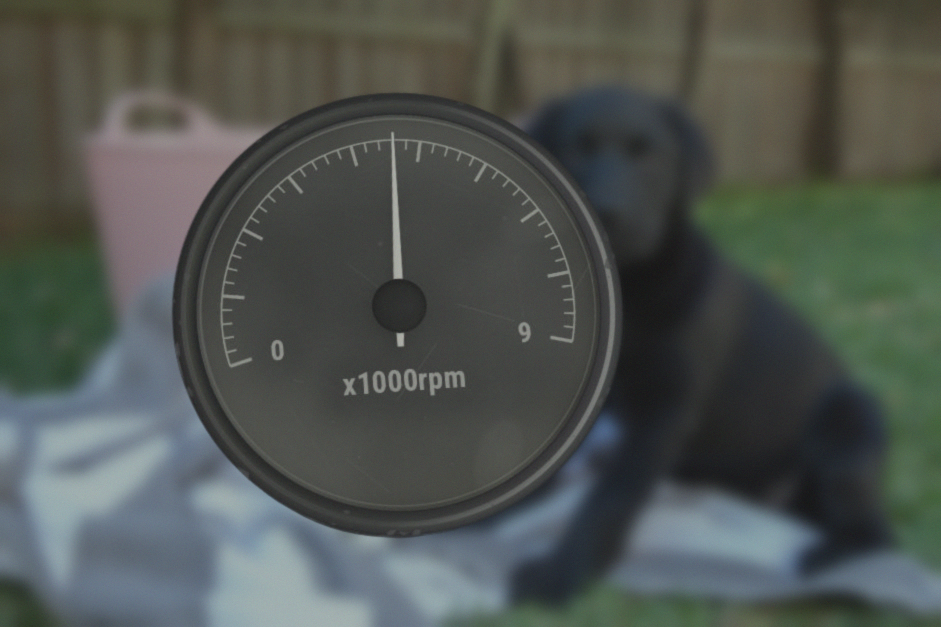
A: 4600 rpm
